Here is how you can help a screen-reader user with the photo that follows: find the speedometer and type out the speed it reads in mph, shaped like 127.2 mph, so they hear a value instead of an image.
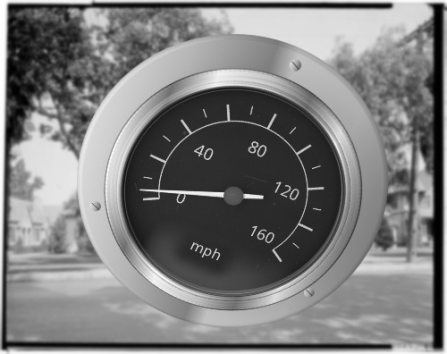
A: 5 mph
